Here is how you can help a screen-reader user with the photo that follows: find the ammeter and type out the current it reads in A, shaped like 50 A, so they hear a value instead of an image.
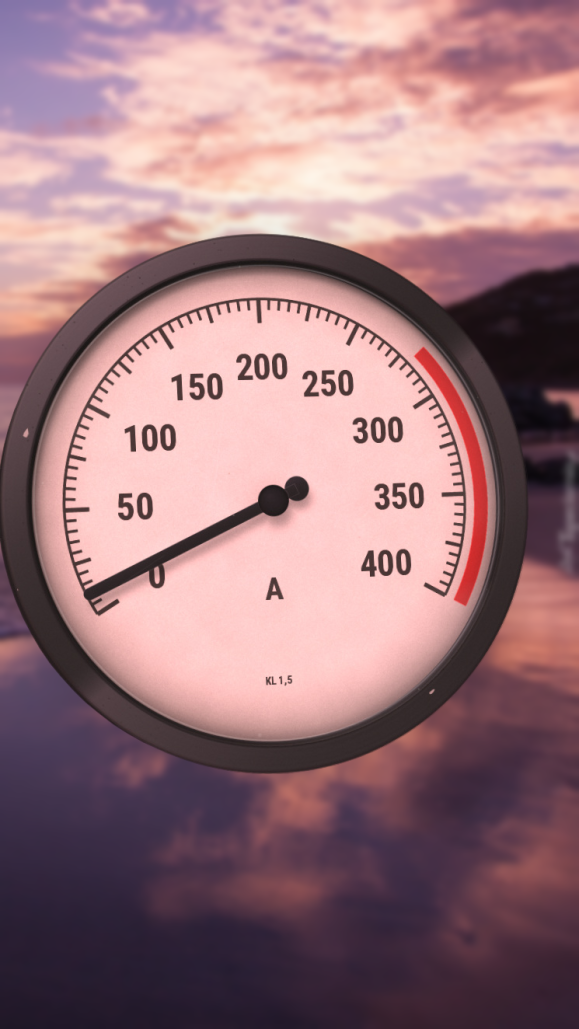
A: 10 A
